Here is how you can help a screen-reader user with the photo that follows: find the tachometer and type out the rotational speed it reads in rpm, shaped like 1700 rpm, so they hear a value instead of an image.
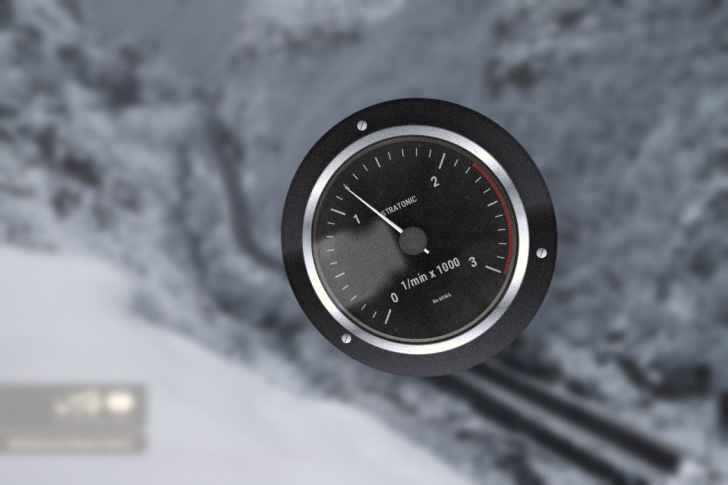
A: 1200 rpm
